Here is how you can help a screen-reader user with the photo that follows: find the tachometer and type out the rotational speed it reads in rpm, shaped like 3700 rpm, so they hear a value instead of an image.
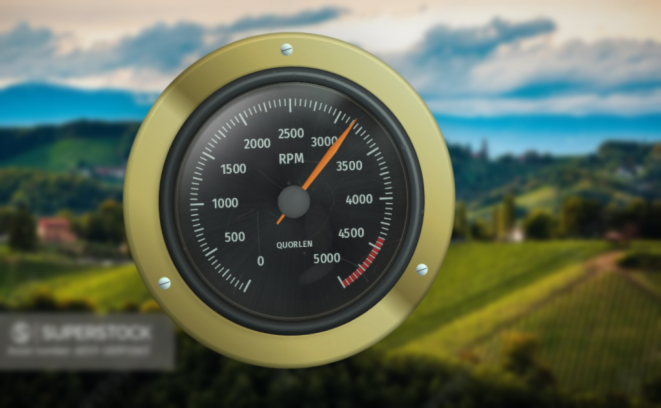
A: 3150 rpm
